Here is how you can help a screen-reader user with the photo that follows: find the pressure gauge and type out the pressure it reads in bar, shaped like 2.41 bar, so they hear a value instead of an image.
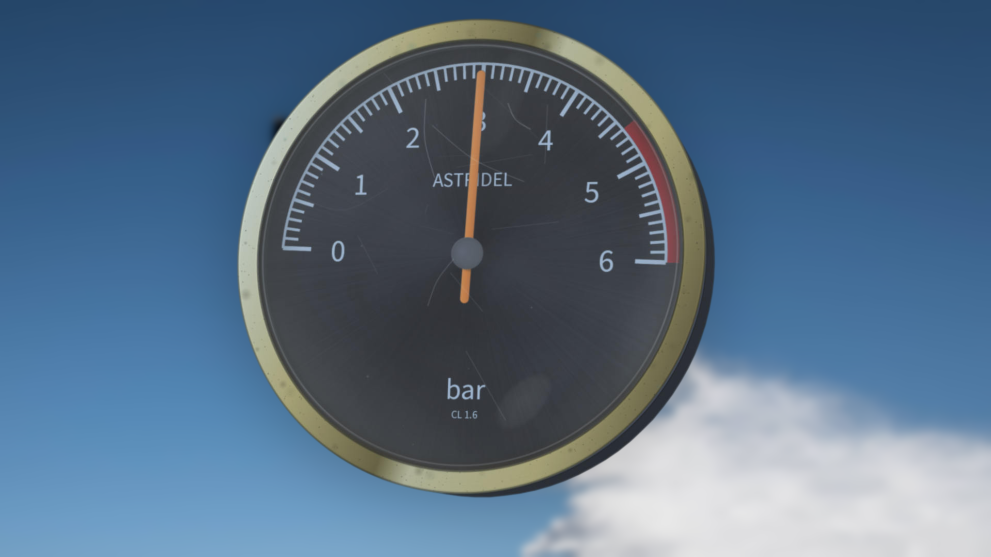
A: 3 bar
